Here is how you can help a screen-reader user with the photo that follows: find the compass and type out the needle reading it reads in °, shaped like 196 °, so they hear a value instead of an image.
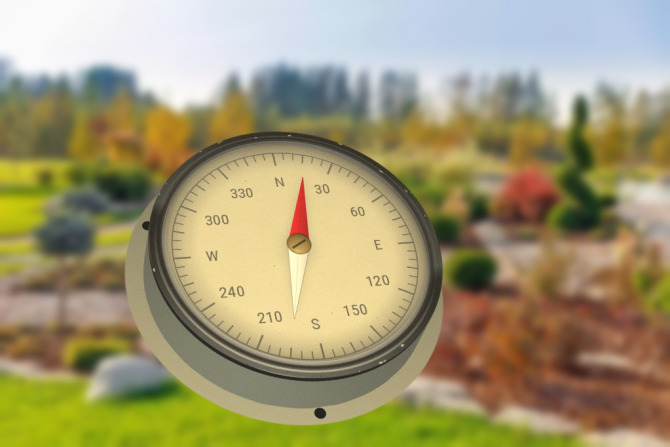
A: 15 °
